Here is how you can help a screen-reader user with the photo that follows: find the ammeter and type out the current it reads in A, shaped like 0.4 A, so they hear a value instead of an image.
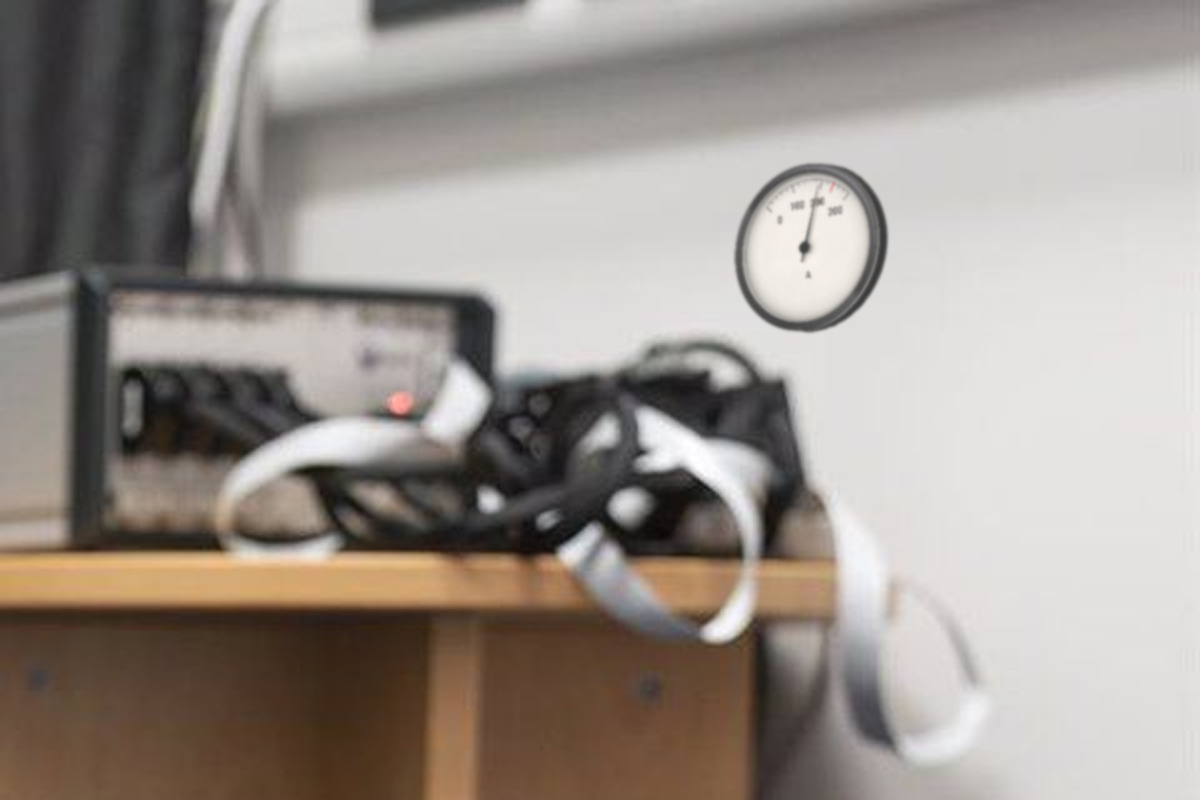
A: 200 A
